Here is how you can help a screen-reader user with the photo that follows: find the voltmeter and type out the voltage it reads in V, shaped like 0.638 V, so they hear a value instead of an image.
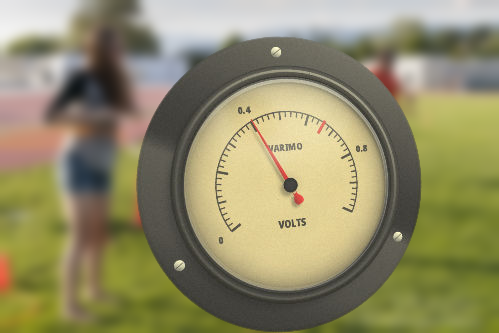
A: 0.4 V
